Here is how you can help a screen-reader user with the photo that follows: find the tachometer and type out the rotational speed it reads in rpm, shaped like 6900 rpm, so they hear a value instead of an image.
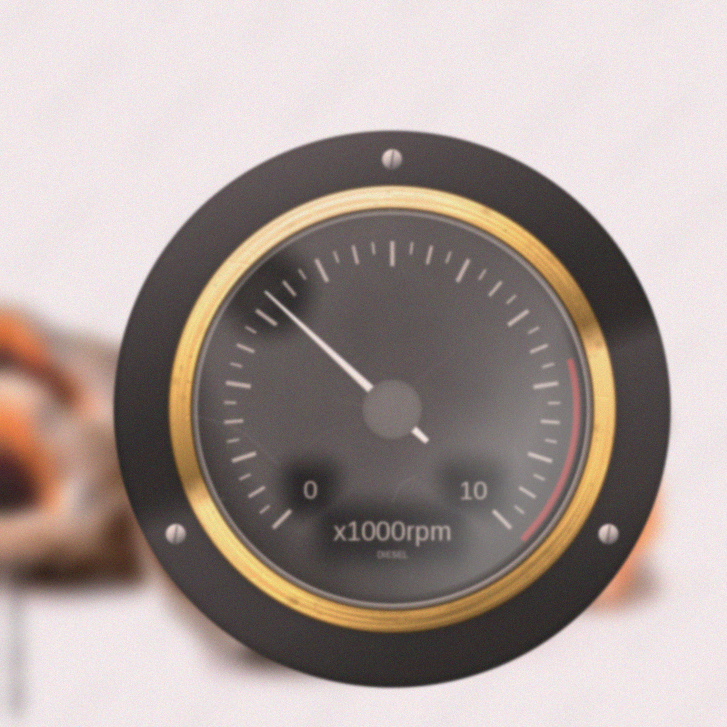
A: 3250 rpm
